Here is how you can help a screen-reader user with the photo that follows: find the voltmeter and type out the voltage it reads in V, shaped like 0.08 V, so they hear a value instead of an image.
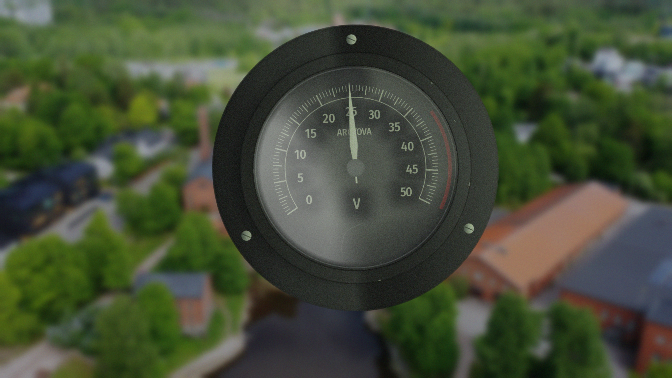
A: 25 V
